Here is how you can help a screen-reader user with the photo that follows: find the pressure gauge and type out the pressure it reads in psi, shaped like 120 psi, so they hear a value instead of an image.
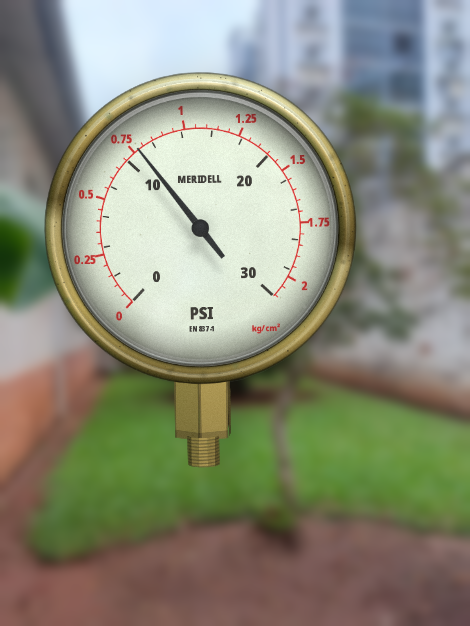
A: 11 psi
